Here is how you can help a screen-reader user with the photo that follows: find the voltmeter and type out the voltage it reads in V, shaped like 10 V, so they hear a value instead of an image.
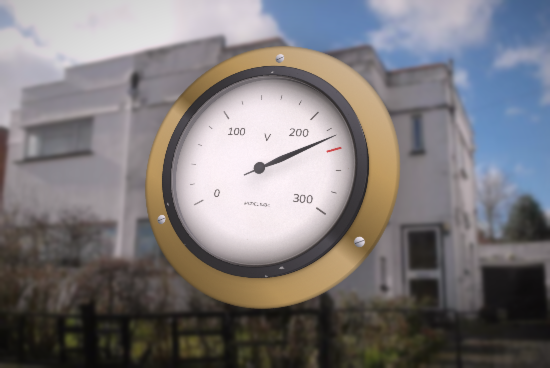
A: 230 V
